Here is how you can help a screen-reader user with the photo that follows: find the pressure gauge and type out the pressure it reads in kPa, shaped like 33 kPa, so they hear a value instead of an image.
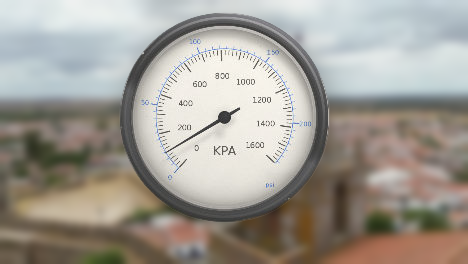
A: 100 kPa
